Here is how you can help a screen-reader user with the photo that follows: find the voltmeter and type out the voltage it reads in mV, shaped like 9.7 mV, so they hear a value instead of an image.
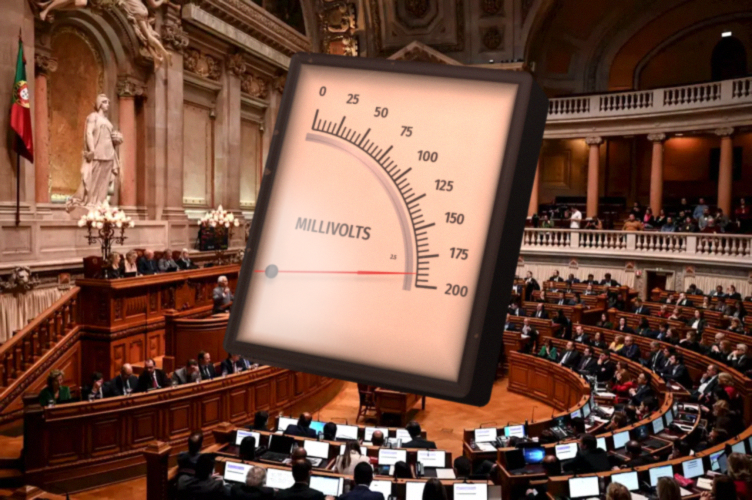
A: 190 mV
